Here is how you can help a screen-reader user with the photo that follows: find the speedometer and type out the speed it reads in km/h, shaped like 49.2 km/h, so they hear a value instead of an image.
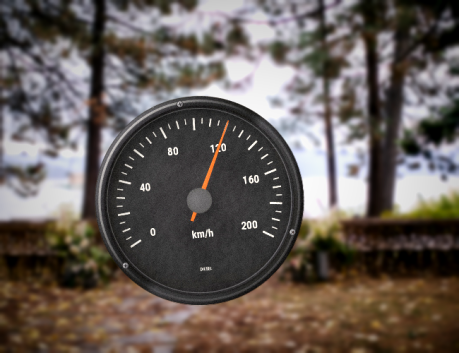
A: 120 km/h
